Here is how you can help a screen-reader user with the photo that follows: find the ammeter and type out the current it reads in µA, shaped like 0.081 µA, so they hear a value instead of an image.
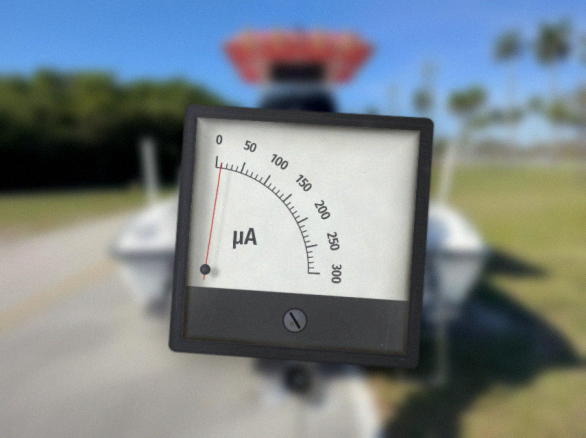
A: 10 µA
